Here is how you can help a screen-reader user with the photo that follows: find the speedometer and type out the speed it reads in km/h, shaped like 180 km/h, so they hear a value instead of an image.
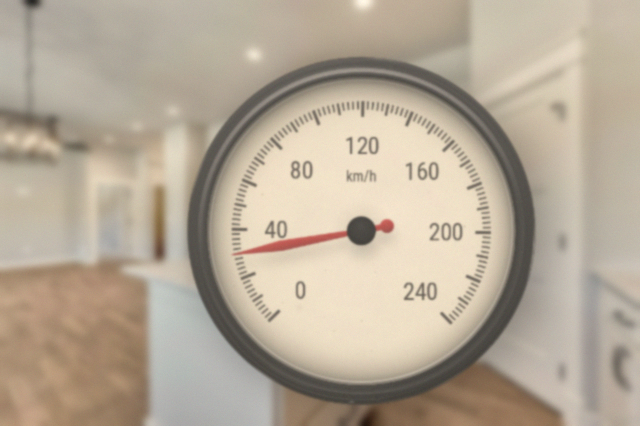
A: 30 km/h
